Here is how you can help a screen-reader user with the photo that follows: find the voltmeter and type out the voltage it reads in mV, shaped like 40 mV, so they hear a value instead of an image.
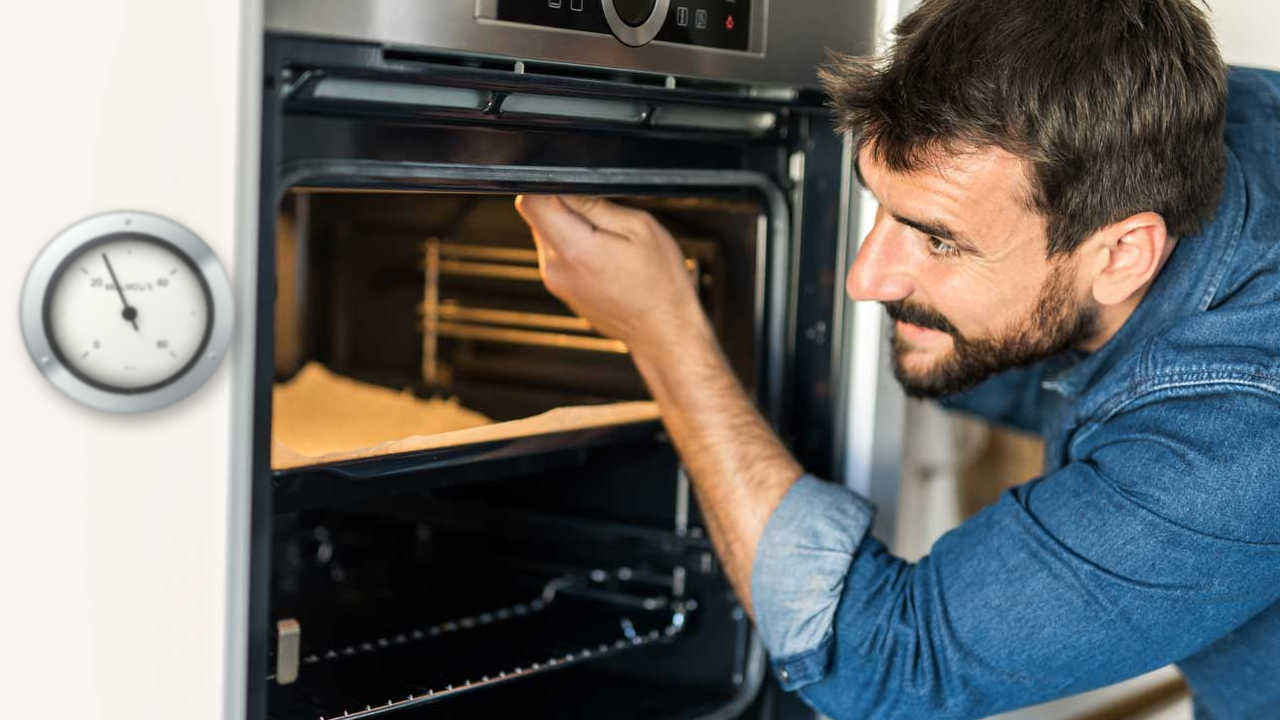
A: 25 mV
